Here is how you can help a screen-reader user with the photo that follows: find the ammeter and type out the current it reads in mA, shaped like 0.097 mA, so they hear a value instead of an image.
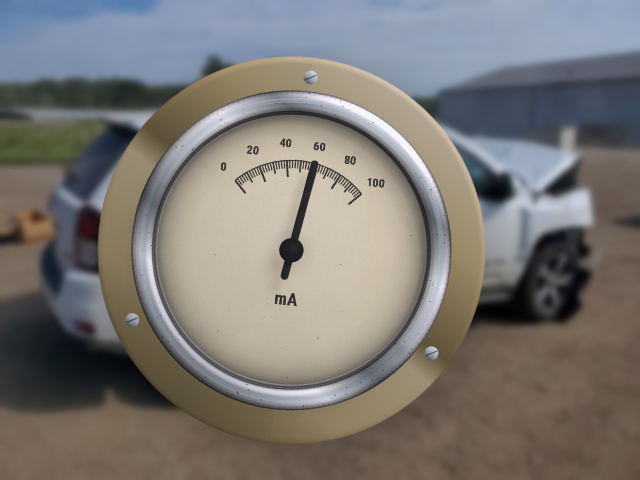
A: 60 mA
